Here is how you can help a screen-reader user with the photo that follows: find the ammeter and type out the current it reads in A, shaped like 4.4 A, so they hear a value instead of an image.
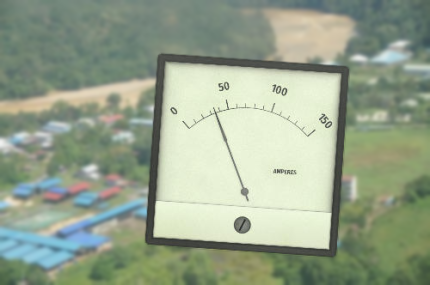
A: 35 A
